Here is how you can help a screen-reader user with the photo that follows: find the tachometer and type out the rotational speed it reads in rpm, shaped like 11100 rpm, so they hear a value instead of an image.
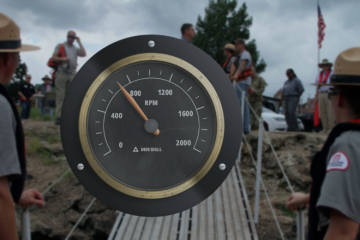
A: 700 rpm
